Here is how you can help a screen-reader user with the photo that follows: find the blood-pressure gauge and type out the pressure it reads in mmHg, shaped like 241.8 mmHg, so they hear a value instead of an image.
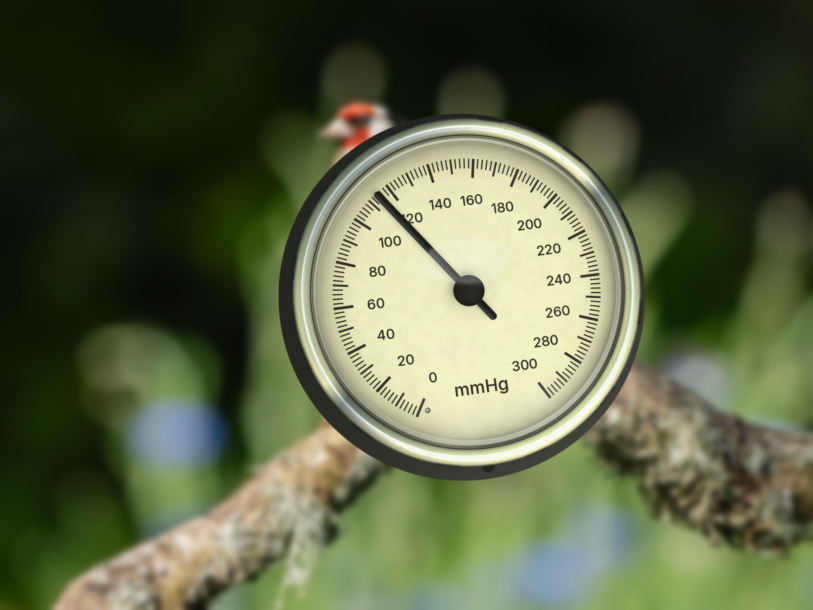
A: 114 mmHg
